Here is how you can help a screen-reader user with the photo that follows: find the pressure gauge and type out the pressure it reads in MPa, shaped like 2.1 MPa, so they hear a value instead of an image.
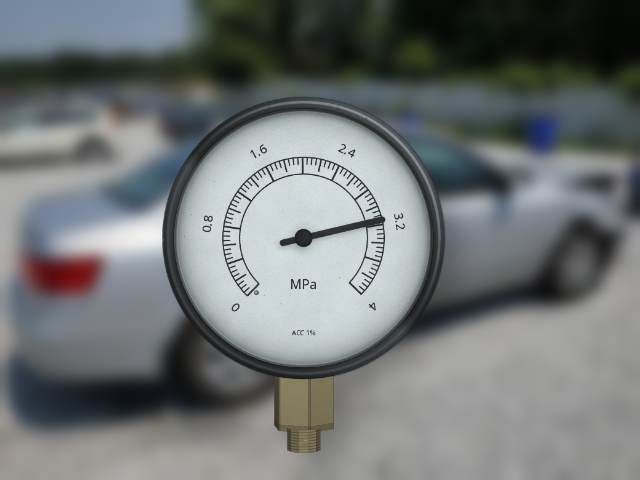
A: 3.15 MPa
